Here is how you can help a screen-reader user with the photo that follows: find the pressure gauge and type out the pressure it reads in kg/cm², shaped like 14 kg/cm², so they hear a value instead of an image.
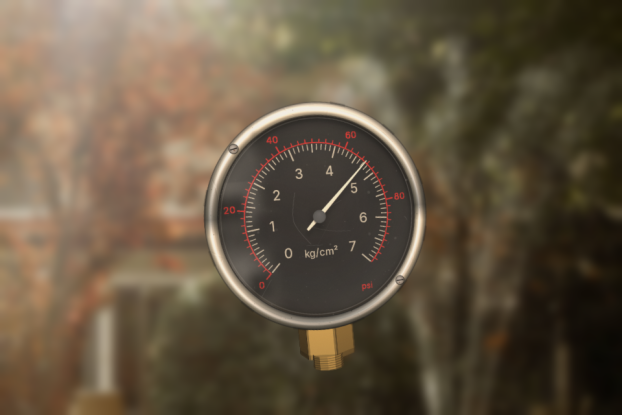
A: 4.7 kg/cm²
